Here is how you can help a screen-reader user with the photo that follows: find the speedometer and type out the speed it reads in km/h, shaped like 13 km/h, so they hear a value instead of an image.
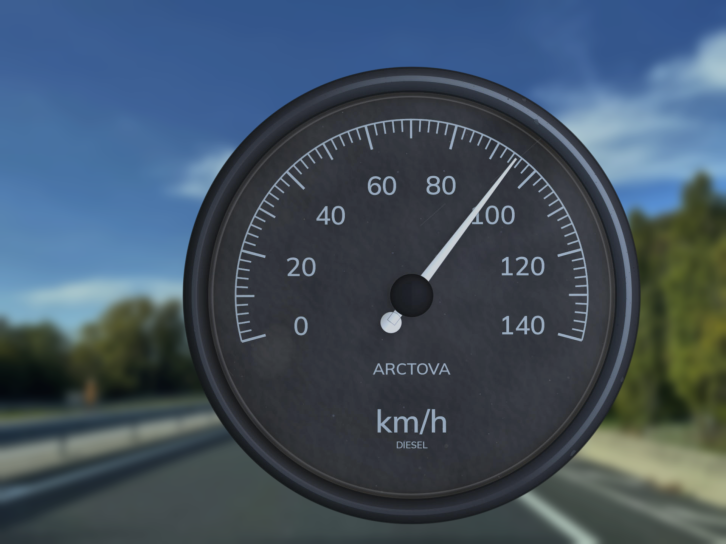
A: 95 km/h
